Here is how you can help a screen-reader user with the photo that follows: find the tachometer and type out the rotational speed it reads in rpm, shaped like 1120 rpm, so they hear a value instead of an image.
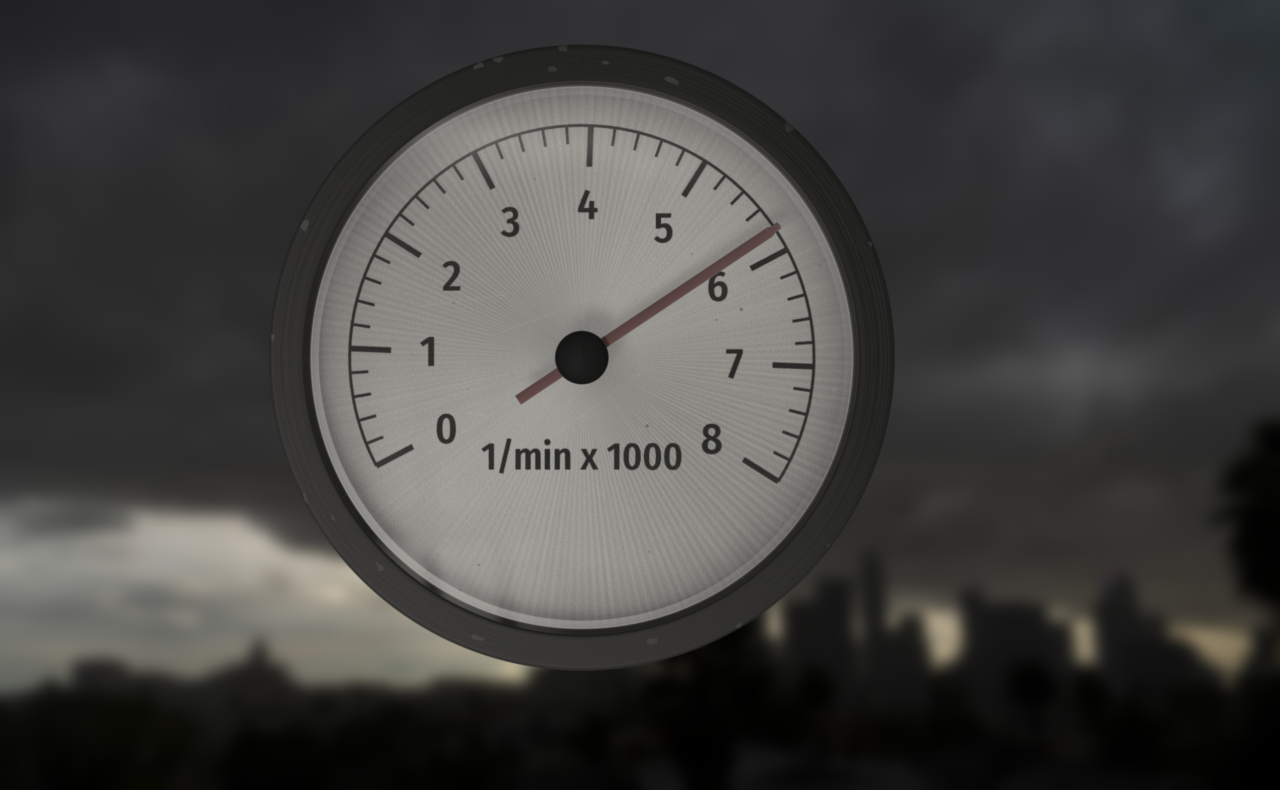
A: 5800 rpm
